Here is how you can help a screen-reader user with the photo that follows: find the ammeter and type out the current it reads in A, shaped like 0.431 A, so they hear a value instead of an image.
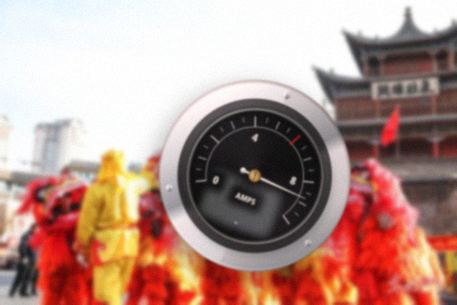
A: 8.75 A
